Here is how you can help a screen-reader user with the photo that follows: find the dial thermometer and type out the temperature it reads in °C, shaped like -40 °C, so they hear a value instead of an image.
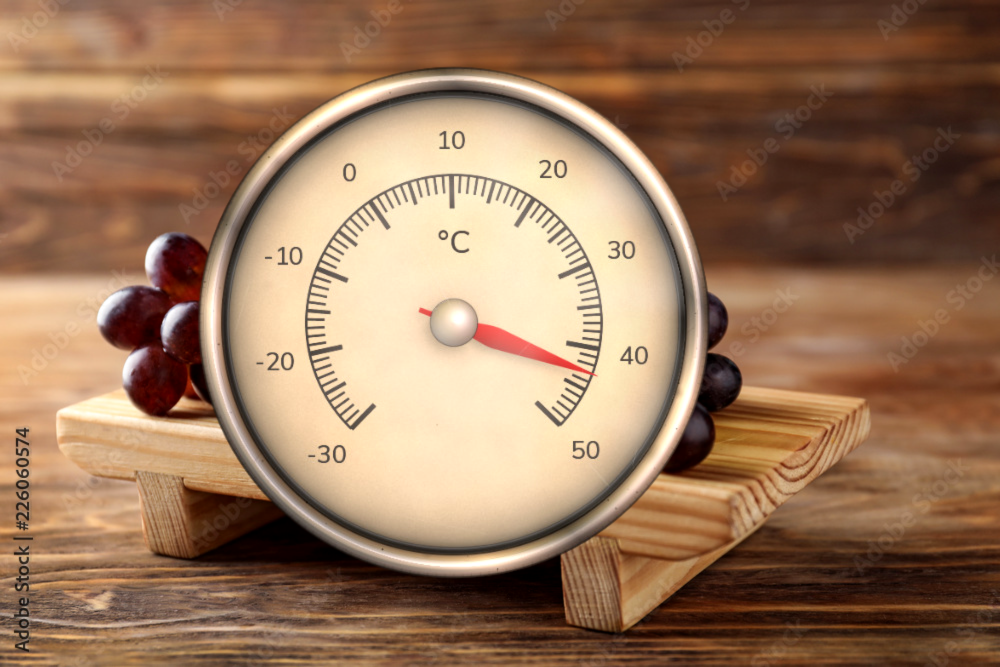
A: 43 °C
